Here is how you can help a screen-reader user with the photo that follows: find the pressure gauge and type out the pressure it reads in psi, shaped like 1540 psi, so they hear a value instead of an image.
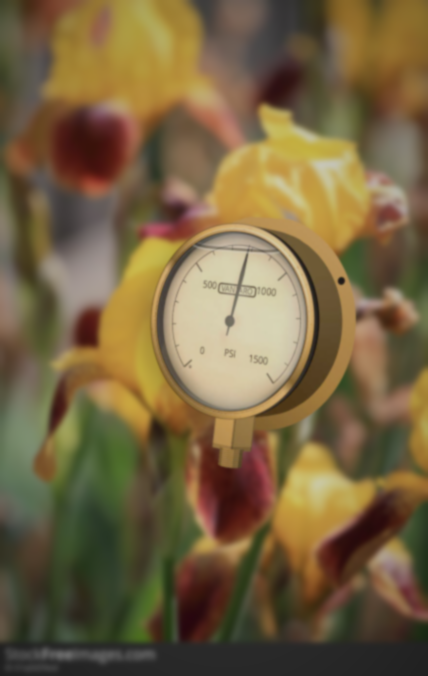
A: 800 psi
